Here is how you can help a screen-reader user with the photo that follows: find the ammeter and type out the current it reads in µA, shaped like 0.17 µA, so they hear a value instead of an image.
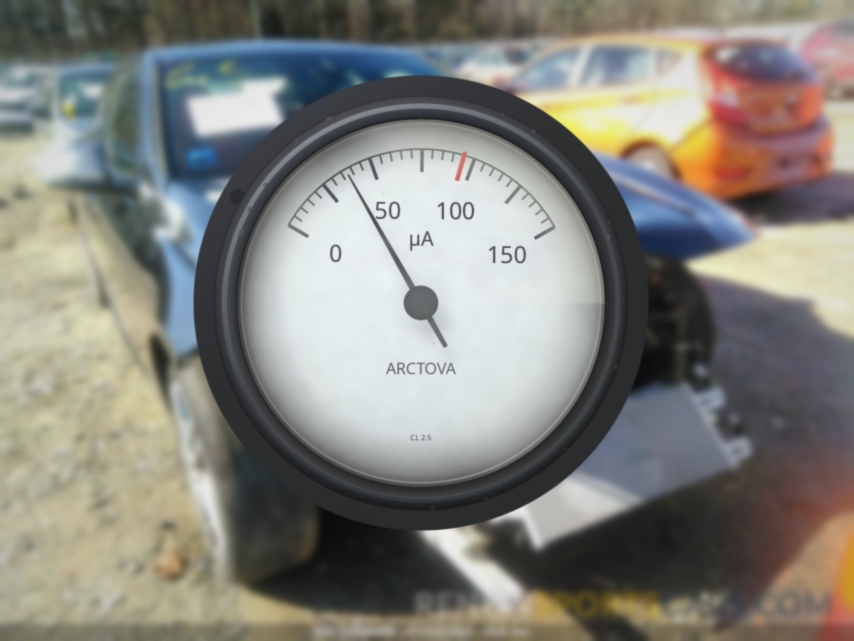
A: 37.5 µA
